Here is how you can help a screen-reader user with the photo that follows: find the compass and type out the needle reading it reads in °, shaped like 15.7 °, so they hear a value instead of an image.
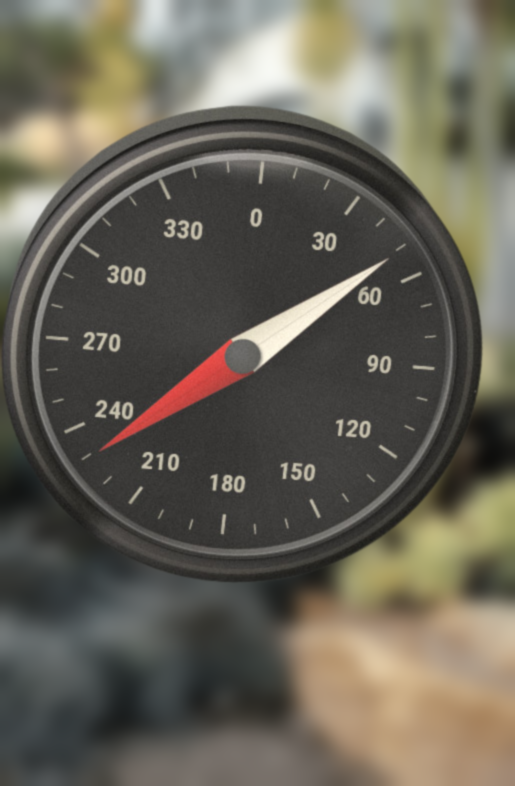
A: 230 °
